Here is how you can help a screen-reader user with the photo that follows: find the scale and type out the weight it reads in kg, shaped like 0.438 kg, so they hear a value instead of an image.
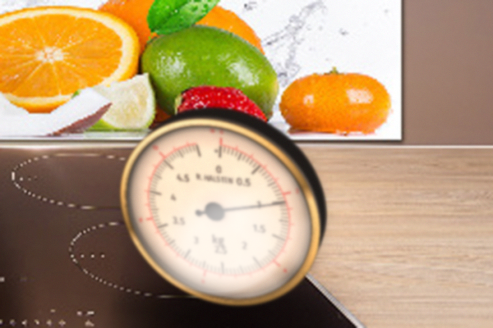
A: 1 kg
